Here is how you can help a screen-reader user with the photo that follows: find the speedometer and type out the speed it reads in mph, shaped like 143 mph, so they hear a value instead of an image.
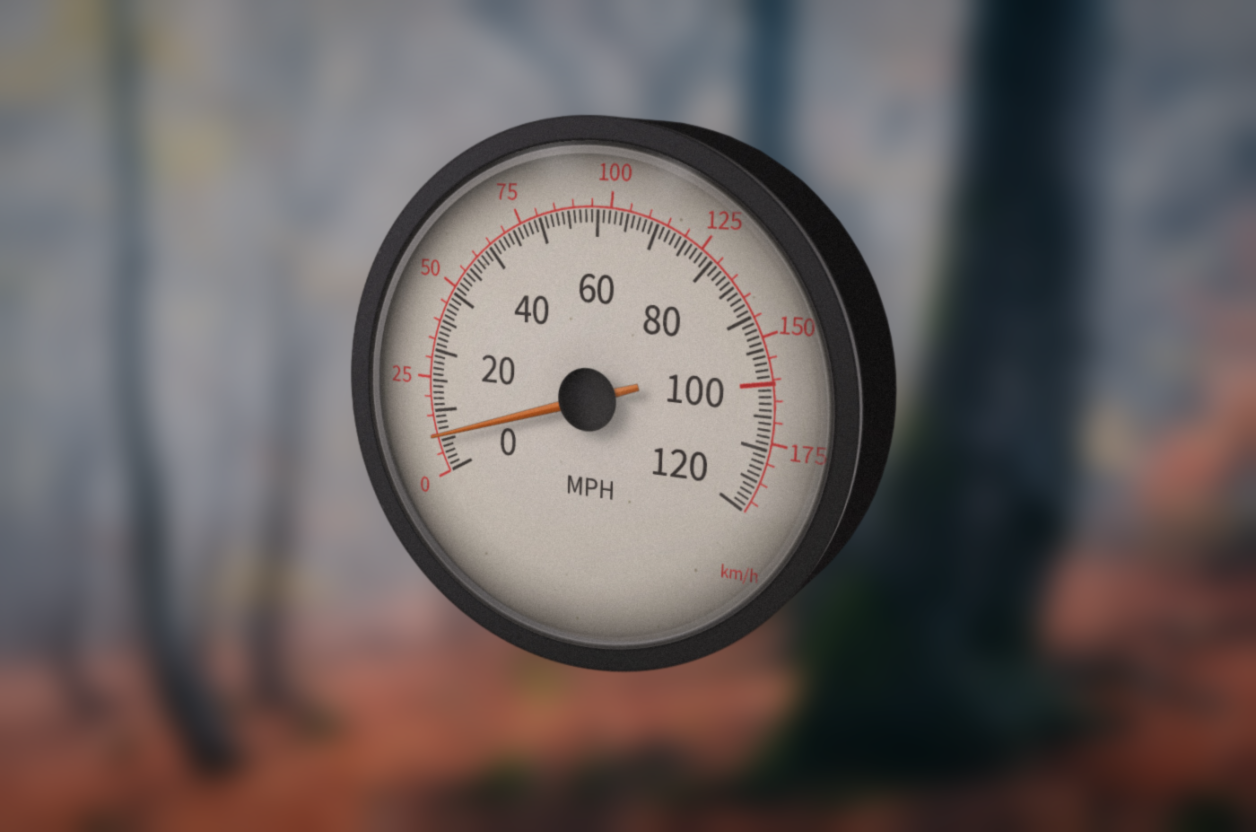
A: 6 mph
